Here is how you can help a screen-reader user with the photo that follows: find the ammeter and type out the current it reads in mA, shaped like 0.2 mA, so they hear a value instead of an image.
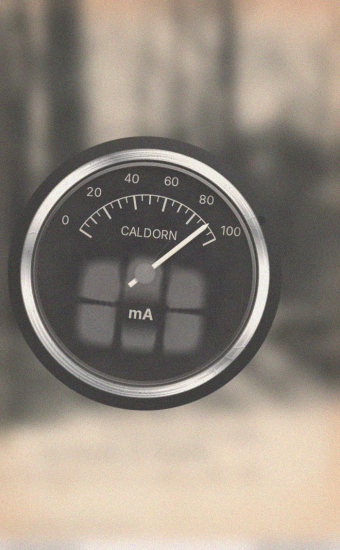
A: 90 mA
